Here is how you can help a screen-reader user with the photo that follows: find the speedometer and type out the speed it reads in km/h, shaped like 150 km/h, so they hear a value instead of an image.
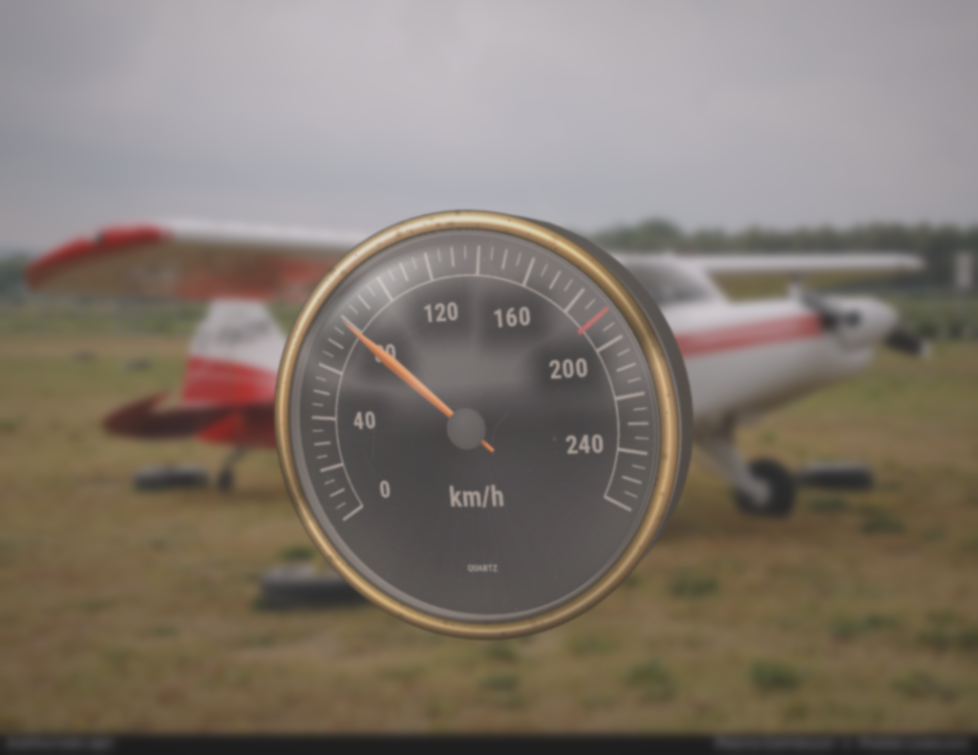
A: 80 km/h
